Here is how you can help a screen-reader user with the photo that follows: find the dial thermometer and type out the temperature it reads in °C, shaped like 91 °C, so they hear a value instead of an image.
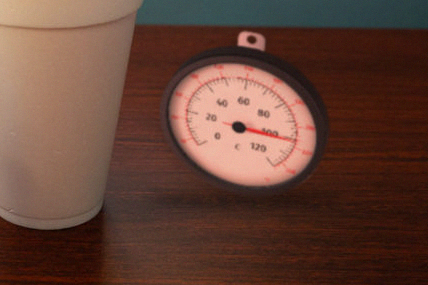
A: 100 °C
